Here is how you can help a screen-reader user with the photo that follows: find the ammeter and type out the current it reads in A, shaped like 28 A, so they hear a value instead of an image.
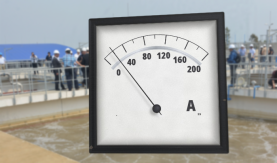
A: 20 A
